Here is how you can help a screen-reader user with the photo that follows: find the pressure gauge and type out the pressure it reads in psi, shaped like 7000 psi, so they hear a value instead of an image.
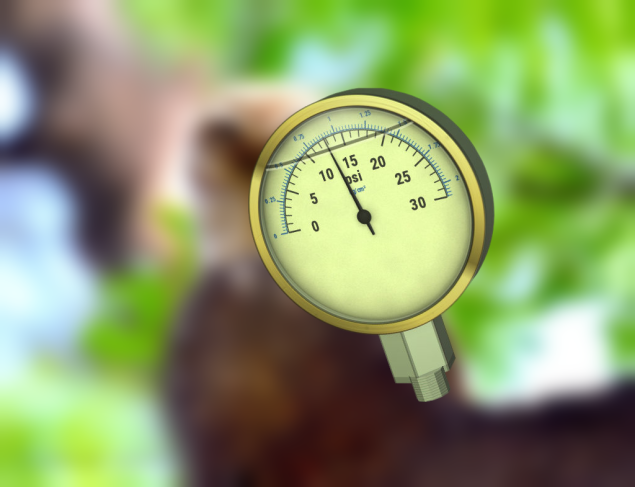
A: 13 psi
